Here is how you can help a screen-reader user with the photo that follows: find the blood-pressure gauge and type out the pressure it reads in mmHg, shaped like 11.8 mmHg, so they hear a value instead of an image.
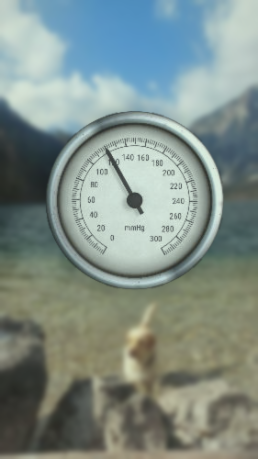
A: 120 mmHg
